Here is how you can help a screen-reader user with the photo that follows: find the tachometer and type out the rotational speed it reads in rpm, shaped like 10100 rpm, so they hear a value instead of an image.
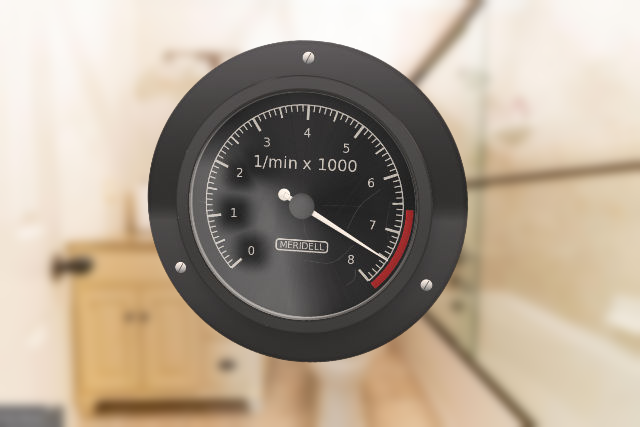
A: 7500 rpm
